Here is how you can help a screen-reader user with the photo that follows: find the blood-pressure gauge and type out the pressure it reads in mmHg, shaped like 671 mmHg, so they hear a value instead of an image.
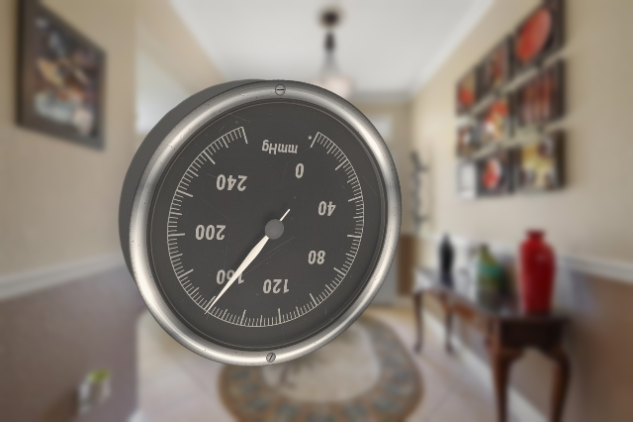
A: 160 mmHg
